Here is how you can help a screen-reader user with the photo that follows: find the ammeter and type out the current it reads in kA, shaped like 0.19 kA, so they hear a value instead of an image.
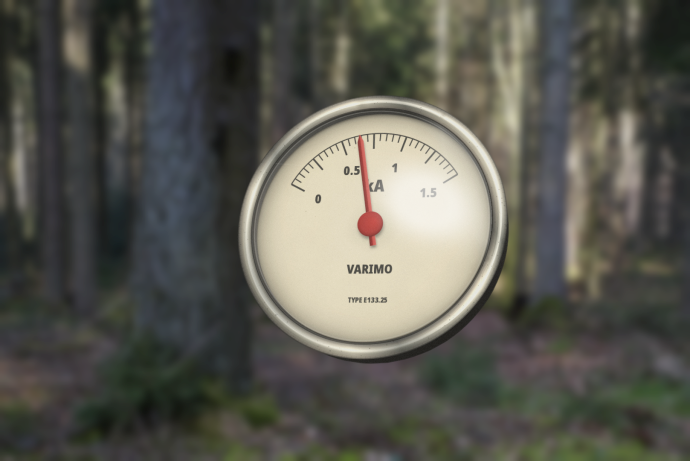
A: 0.65 kA
